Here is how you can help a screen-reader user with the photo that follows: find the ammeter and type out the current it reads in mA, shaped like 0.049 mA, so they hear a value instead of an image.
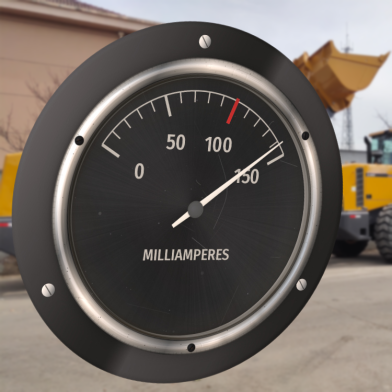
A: 140 mA
